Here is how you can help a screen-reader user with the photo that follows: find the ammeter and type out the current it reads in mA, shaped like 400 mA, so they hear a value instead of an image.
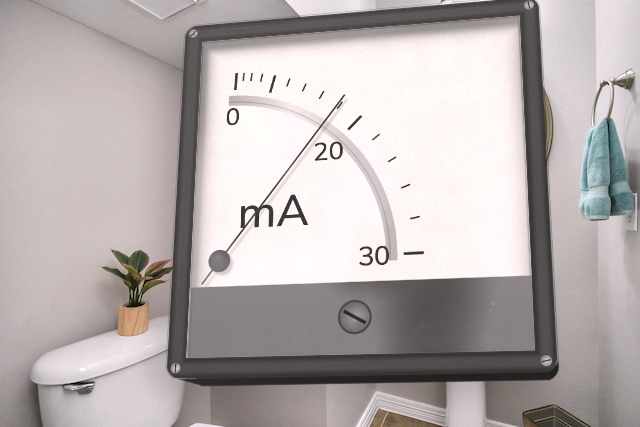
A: 18 mA
